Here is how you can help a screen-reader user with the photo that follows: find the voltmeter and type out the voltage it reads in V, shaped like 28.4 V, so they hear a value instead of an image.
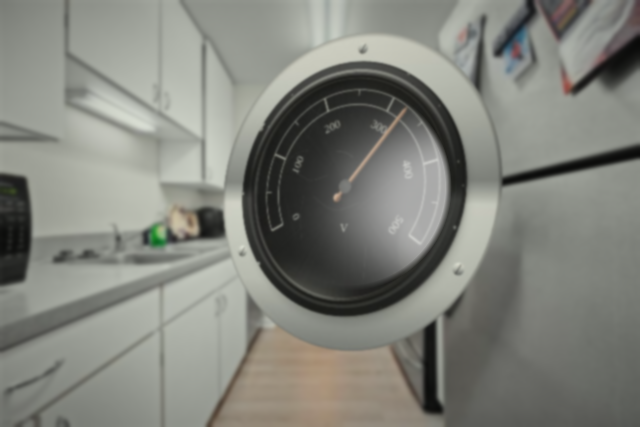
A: 325 V
